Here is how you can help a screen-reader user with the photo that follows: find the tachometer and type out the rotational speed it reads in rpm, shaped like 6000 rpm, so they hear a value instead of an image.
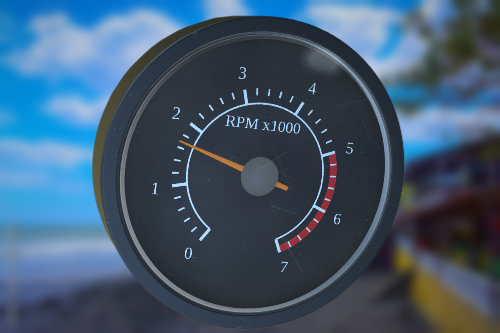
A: 1700 rpm
